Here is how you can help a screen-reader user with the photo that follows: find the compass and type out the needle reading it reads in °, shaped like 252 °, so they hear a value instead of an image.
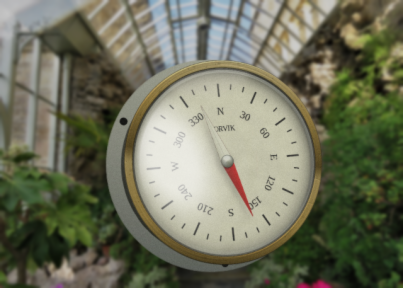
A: 160 °
